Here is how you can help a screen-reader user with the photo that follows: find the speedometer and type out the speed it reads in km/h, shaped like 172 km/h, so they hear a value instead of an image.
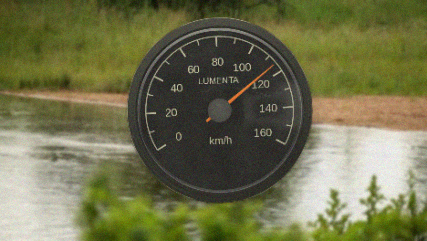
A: 115 km/h
